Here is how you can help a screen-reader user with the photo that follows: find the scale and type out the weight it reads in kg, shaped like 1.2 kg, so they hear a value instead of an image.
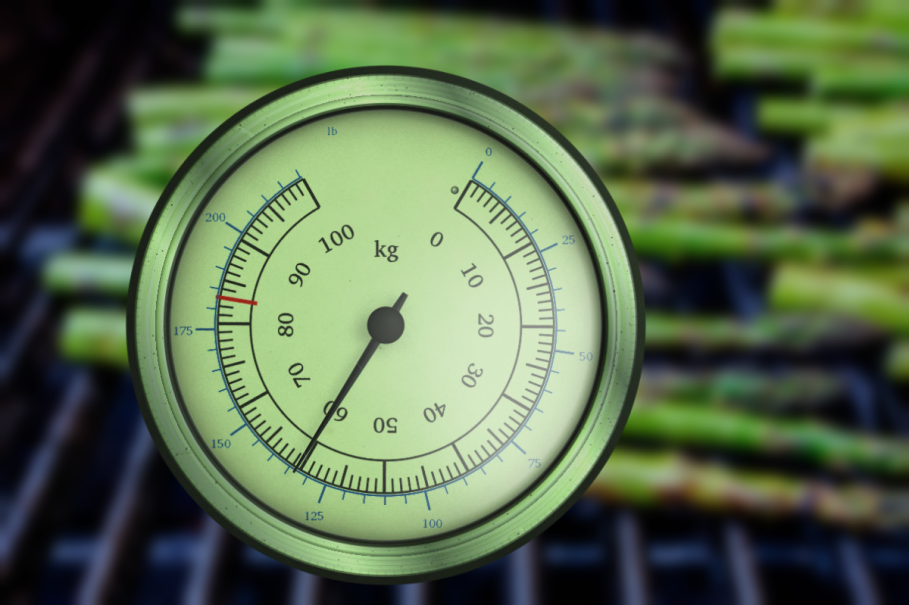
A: 60.5 kg
